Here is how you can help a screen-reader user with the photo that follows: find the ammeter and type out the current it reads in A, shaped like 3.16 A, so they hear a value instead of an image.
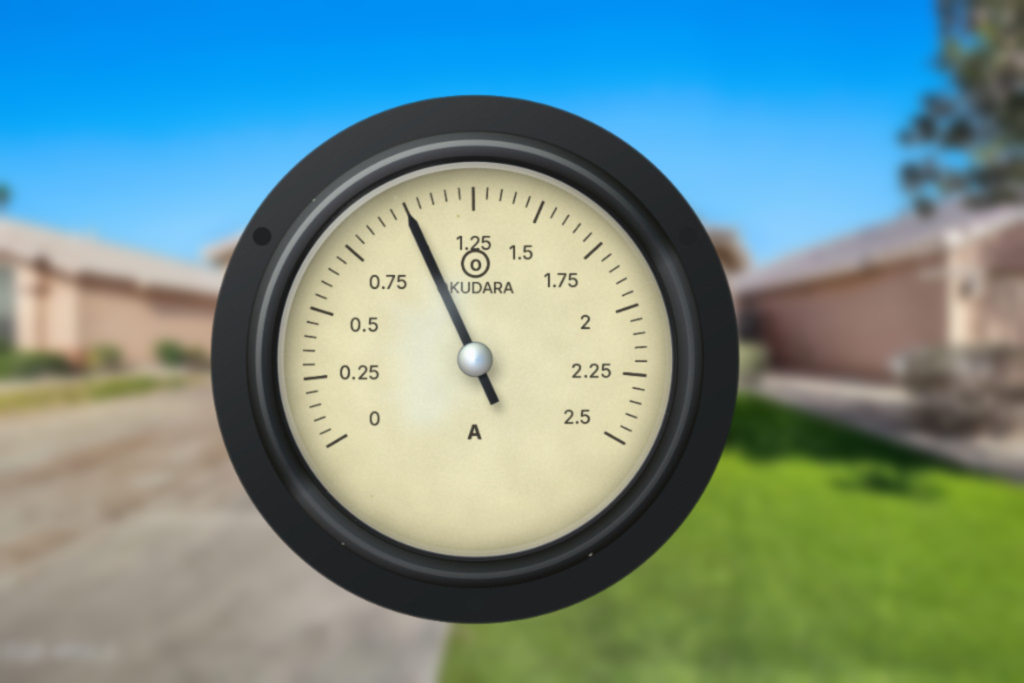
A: 1 A
